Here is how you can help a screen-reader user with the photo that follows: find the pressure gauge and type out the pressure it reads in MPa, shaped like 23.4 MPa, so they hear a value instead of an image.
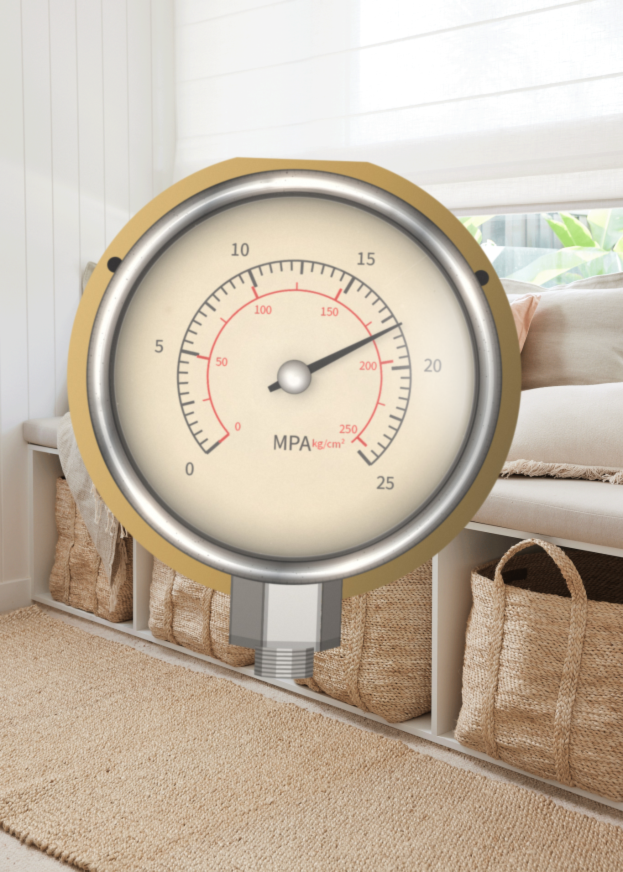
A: 18 MPa
